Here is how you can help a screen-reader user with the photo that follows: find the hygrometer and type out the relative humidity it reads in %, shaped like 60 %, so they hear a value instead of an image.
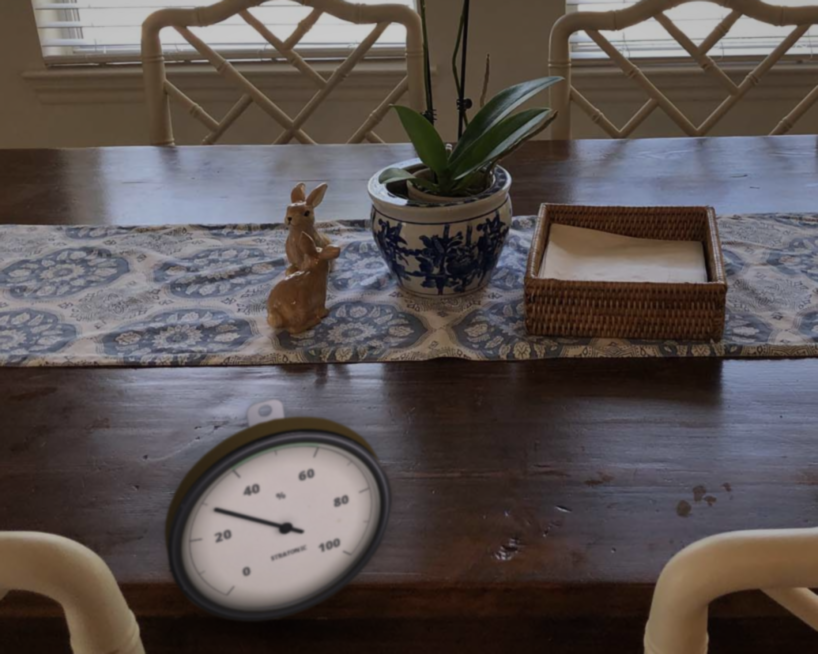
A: 30 %
